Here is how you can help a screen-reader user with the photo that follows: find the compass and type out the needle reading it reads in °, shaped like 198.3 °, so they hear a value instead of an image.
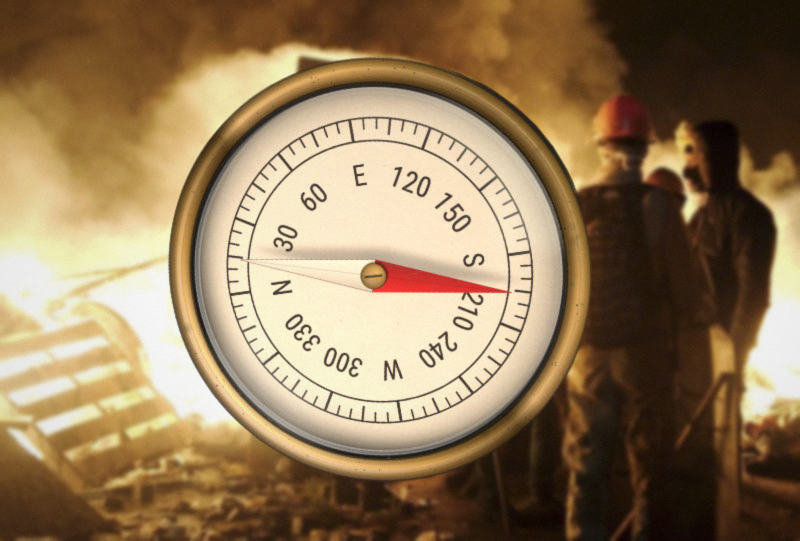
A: 195 °
